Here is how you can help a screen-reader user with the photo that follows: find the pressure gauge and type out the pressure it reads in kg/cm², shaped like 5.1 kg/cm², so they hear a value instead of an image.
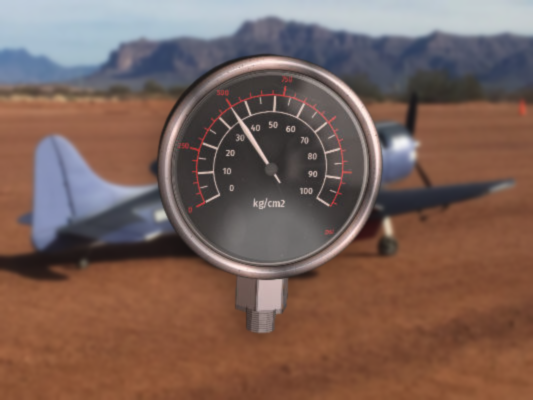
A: 35 kg/cm²
